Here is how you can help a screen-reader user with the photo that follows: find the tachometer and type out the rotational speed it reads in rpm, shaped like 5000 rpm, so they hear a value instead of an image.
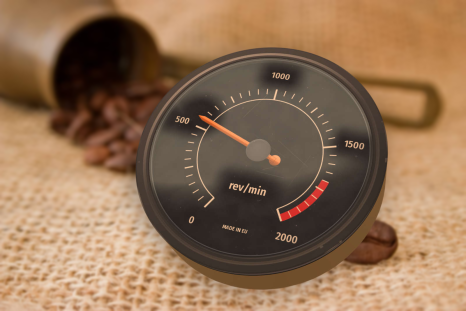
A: 550 rpm
